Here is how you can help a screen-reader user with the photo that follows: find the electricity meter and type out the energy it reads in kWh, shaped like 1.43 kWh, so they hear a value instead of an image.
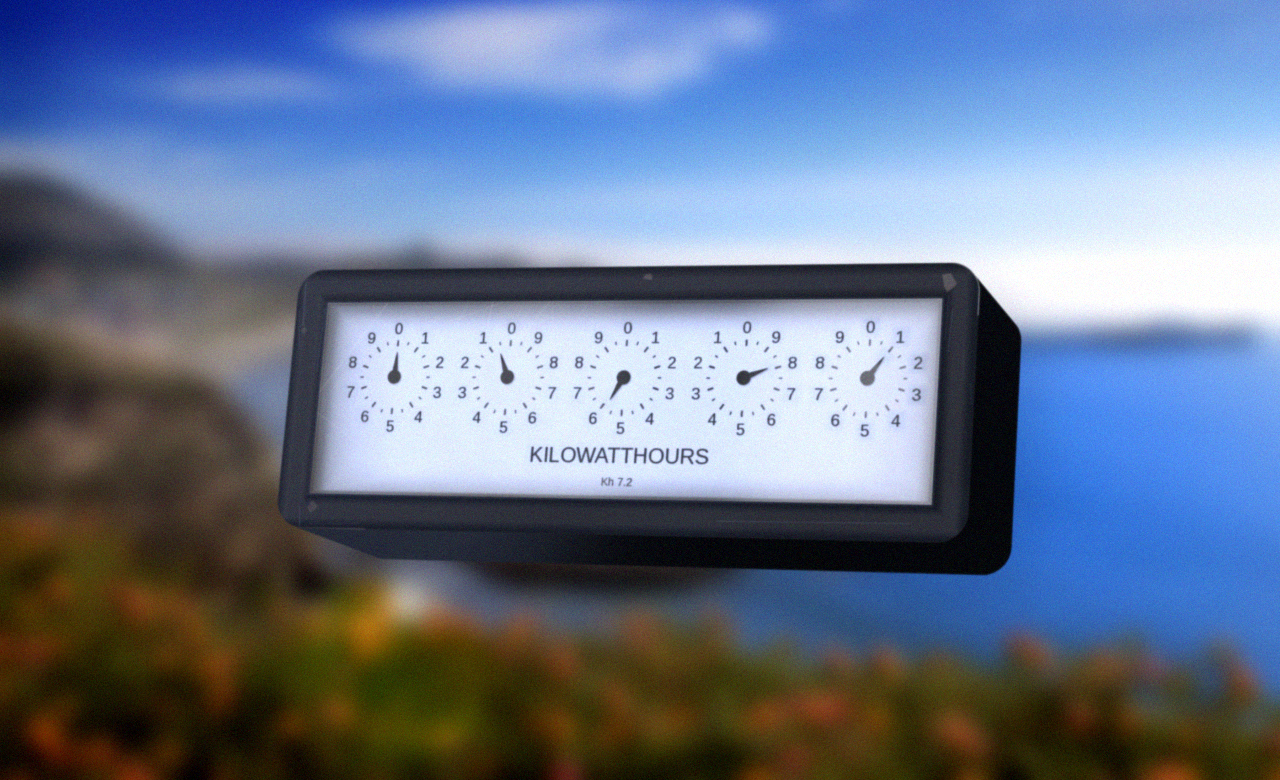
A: 581 kWh
